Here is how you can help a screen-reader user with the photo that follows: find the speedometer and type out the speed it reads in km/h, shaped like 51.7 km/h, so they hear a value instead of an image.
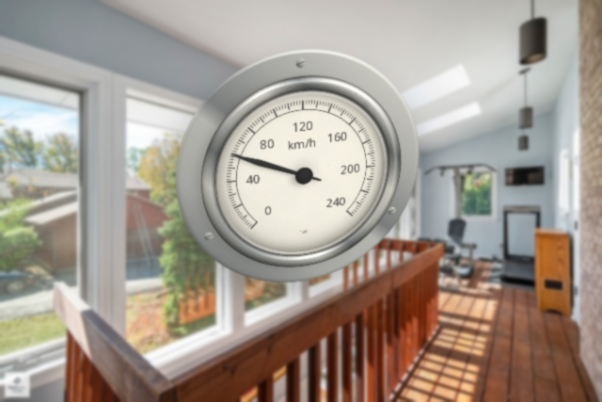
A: 60 km/h
